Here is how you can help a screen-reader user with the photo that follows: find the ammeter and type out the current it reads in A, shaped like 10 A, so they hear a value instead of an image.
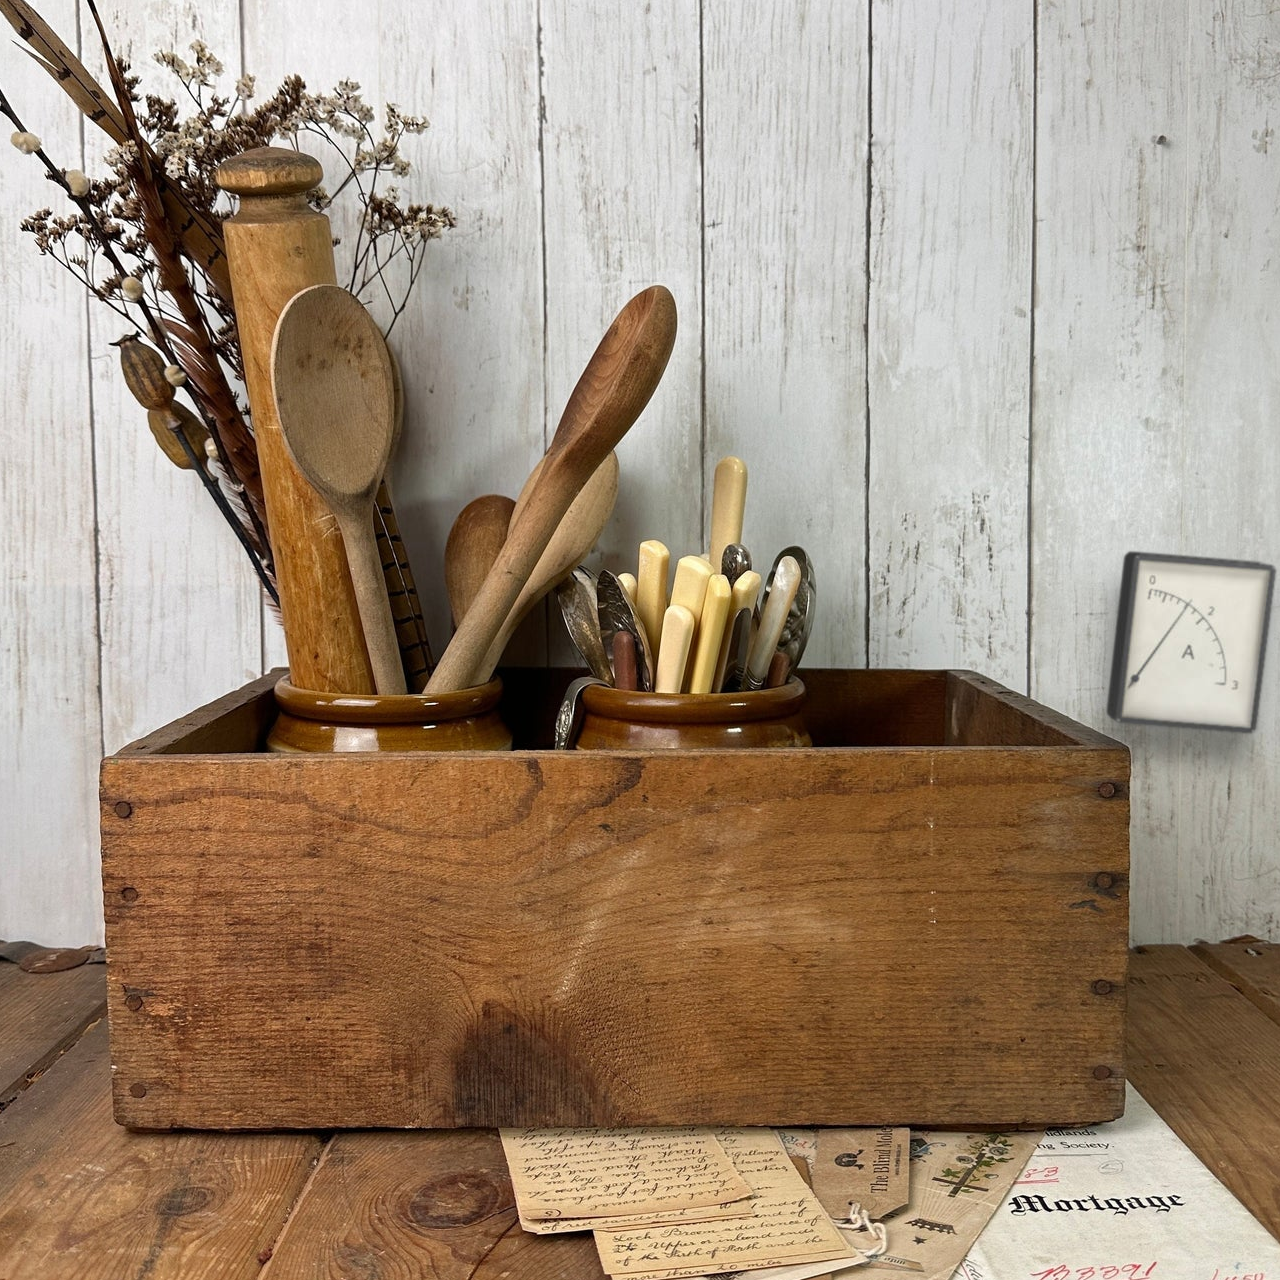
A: 1.6 A
